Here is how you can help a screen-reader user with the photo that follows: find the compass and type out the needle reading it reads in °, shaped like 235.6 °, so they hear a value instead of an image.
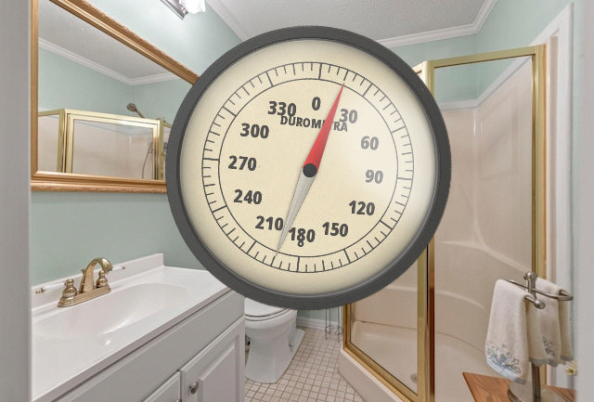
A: 15 °
